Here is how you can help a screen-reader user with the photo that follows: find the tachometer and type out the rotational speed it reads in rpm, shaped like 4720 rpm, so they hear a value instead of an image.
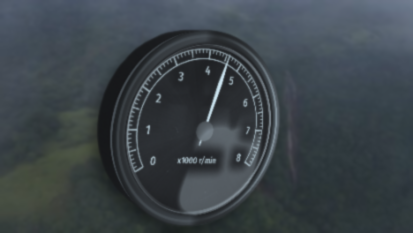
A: 4500 rpm
